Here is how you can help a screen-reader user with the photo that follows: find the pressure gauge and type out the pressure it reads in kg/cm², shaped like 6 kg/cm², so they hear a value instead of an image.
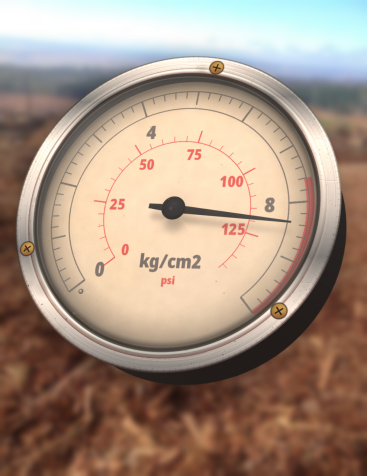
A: 8.4 kg/cm²
